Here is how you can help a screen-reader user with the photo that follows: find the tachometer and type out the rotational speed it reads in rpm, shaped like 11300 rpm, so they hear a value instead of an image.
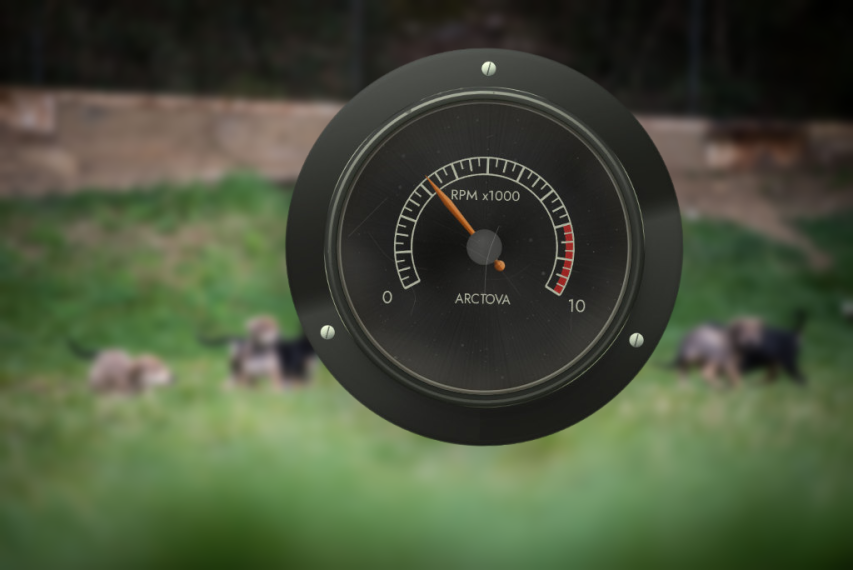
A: 3250 rpm
